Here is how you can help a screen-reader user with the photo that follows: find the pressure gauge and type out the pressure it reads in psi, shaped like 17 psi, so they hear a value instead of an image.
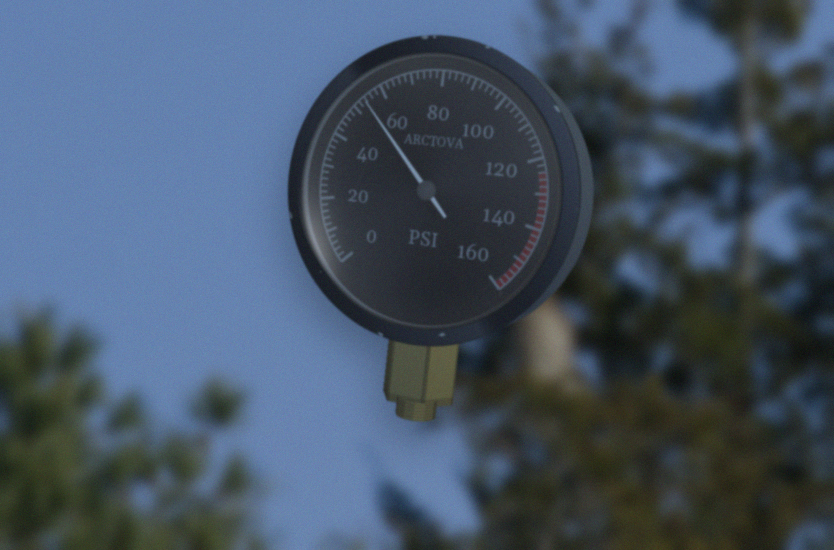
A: 54 psi
